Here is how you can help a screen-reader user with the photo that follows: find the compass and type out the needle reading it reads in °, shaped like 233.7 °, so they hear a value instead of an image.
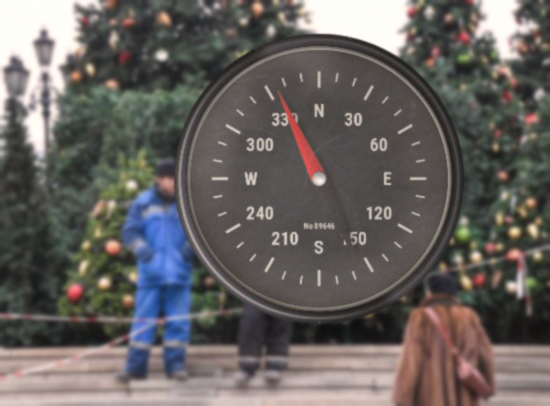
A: 335 °
